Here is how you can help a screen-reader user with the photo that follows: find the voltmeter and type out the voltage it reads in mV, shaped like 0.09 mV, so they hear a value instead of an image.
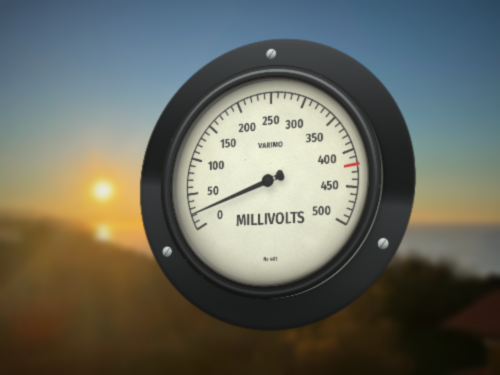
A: 20 mV
